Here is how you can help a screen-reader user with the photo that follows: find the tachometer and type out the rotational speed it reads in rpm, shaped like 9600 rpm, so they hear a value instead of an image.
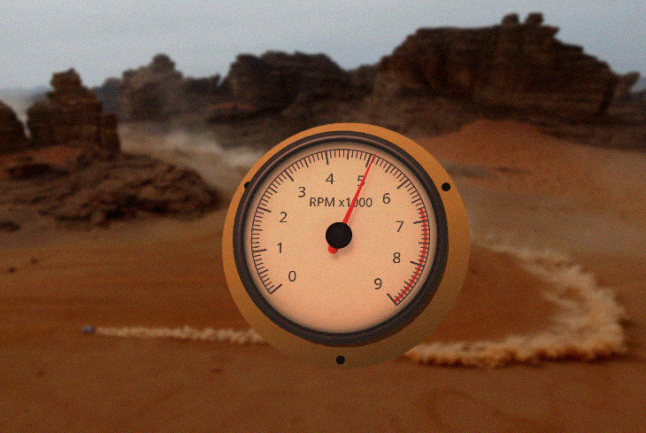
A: 5100 rpm
